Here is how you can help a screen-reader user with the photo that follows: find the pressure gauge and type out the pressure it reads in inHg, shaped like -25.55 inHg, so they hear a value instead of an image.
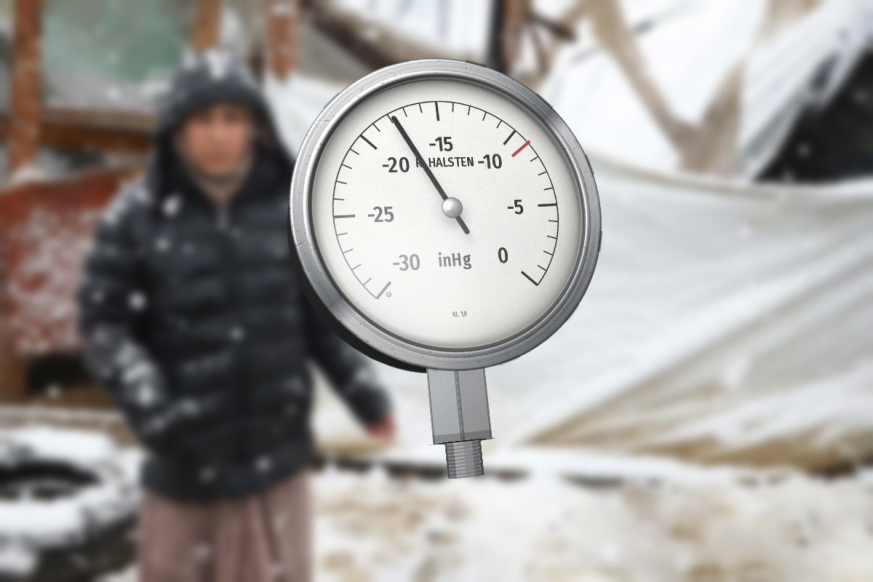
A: -18 inHg
